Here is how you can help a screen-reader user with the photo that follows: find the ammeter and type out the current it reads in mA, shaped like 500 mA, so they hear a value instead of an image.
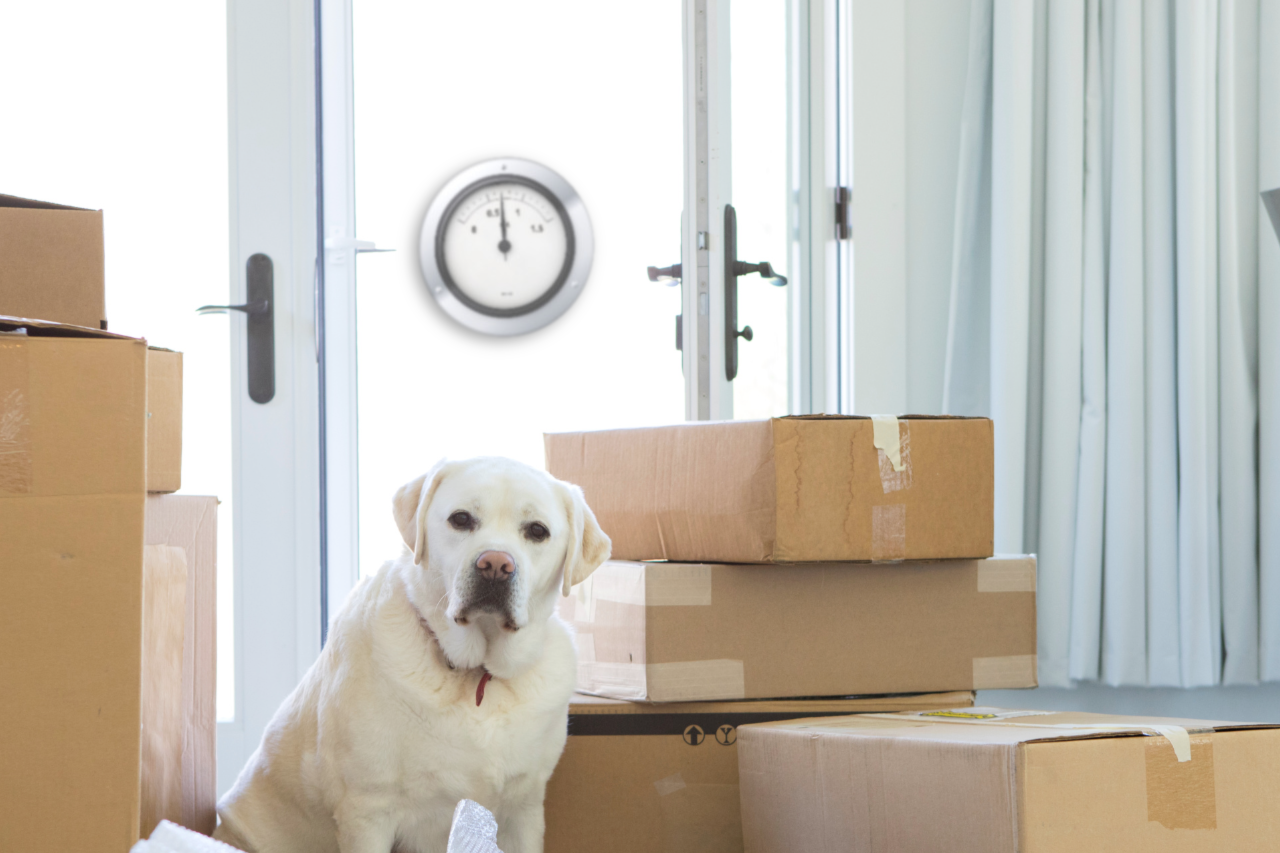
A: 0.7 mA
